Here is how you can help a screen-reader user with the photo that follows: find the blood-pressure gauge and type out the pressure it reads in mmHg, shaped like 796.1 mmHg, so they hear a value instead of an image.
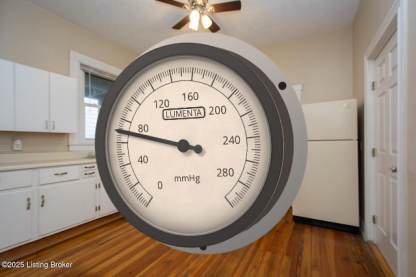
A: 70 mmHg
